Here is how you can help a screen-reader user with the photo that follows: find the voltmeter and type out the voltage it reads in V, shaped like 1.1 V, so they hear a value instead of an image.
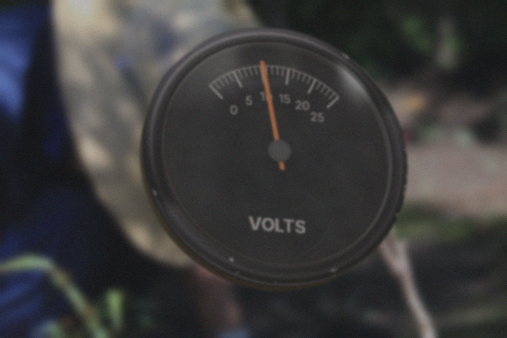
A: 10 V
